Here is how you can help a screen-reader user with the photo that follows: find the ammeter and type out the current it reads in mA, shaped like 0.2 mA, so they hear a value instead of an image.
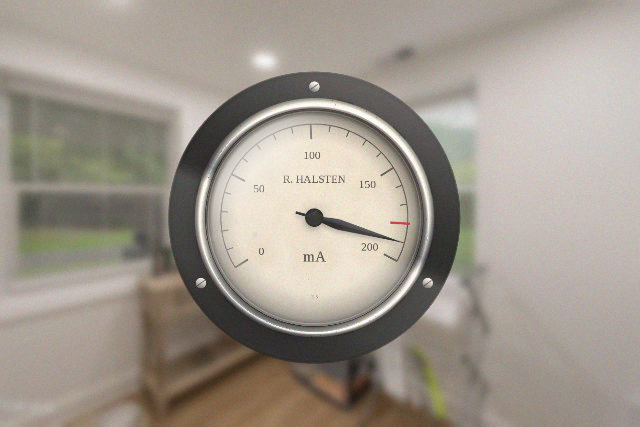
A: 190 mA
